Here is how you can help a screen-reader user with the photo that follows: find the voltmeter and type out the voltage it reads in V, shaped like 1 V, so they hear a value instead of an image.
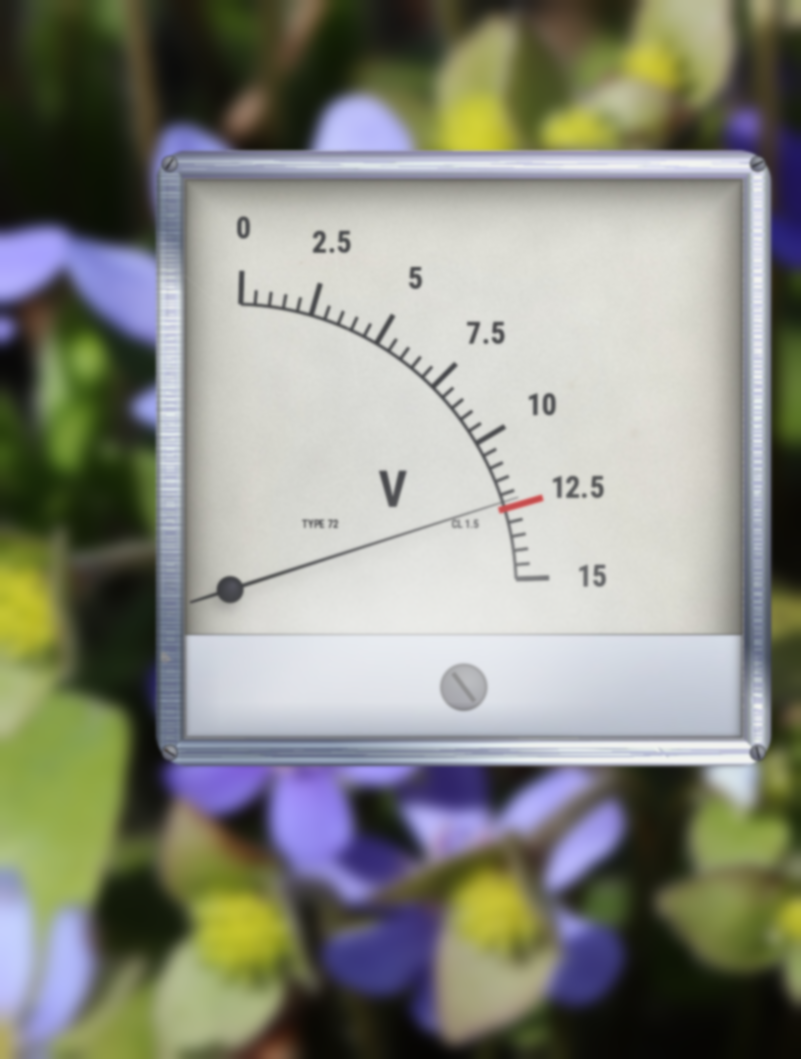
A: 12.25 V
